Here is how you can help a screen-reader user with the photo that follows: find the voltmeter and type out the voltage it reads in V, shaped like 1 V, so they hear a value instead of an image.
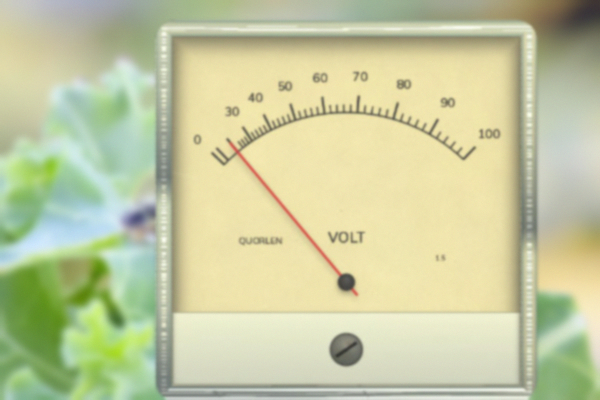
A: 20 V
